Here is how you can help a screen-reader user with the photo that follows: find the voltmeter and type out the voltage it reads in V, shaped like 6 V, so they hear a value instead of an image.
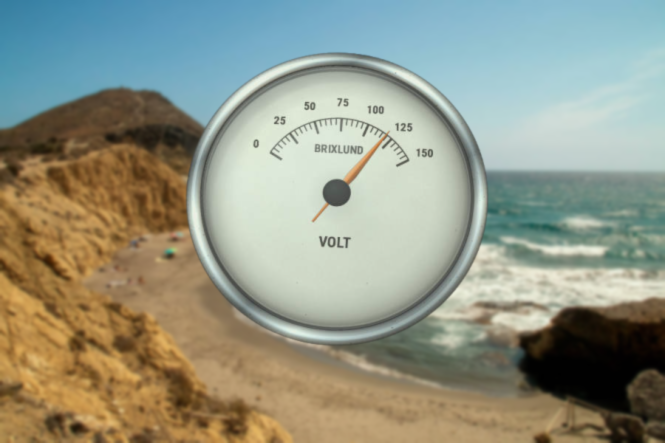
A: 120 V
